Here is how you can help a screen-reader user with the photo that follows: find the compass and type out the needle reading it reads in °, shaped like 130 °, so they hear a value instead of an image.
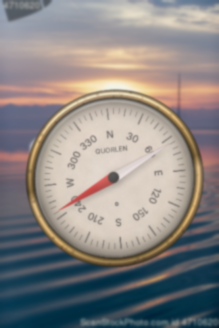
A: 245 °
